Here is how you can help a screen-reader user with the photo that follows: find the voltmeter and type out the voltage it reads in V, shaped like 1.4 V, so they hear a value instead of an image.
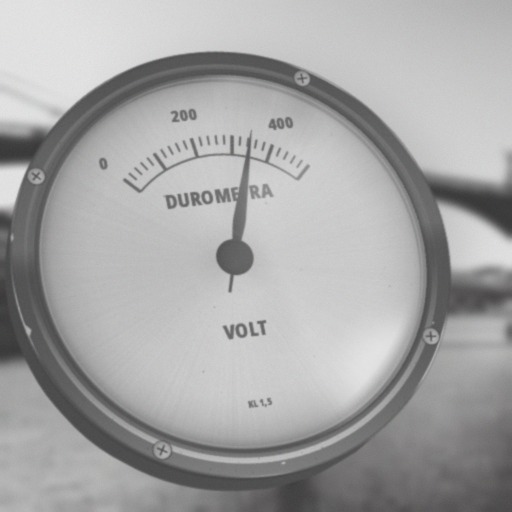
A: 340 V
